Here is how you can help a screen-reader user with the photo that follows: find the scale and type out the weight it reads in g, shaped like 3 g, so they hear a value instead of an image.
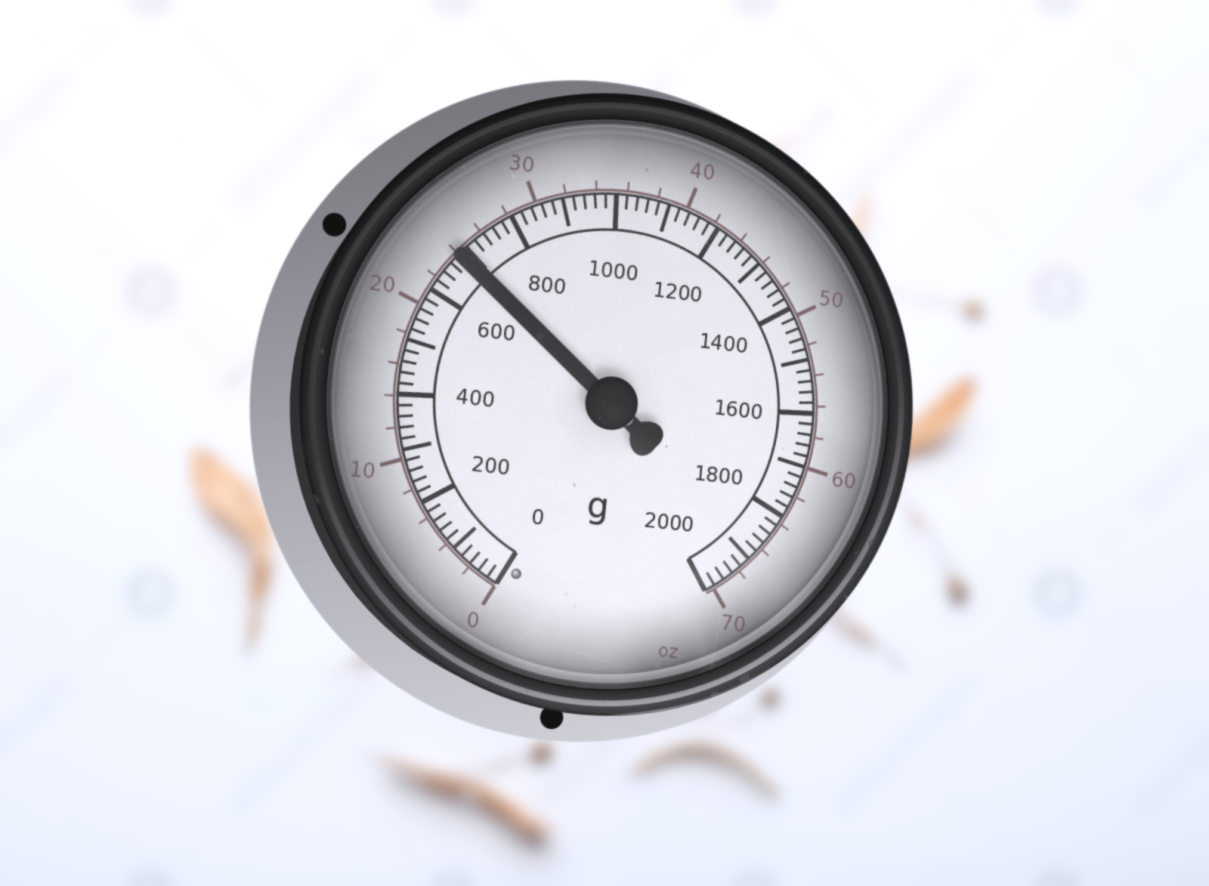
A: 680 g
